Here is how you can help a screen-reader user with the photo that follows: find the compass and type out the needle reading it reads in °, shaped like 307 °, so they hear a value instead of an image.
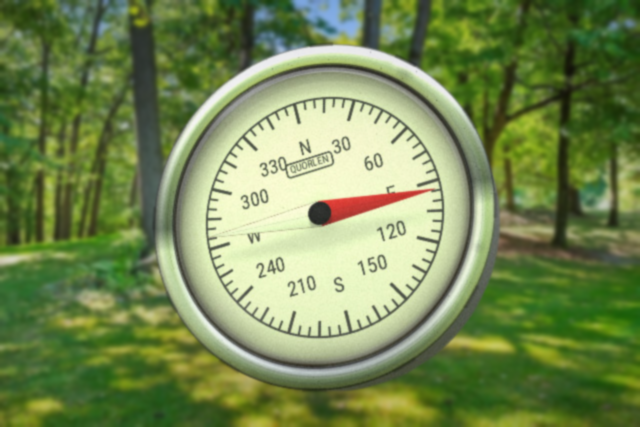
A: 95 °
